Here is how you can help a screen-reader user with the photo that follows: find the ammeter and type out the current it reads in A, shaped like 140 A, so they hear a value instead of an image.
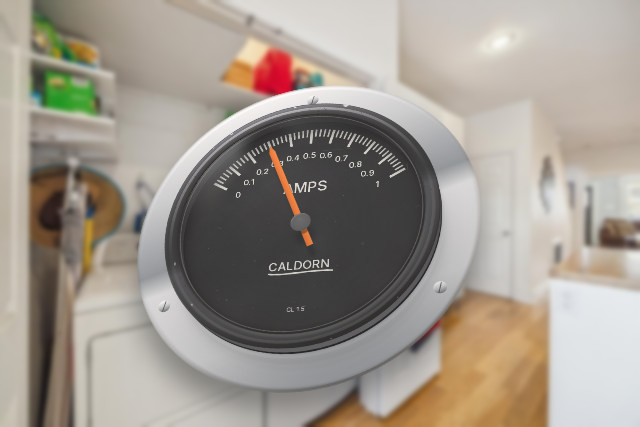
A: 0.3 A
